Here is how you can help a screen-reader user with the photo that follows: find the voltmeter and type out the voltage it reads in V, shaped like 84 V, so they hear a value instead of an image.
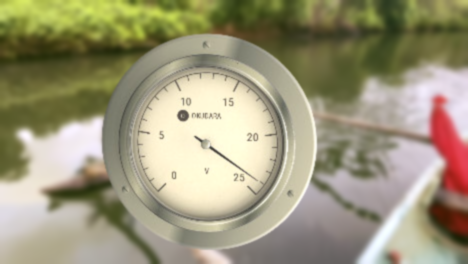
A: 24 V
